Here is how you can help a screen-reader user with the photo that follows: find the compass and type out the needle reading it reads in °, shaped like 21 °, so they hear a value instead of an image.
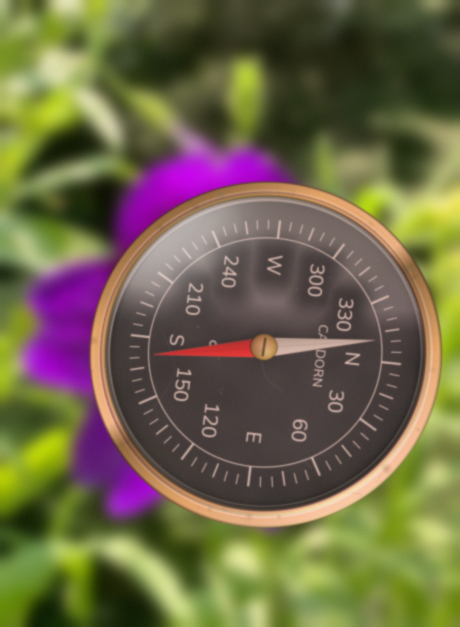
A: 170 °
